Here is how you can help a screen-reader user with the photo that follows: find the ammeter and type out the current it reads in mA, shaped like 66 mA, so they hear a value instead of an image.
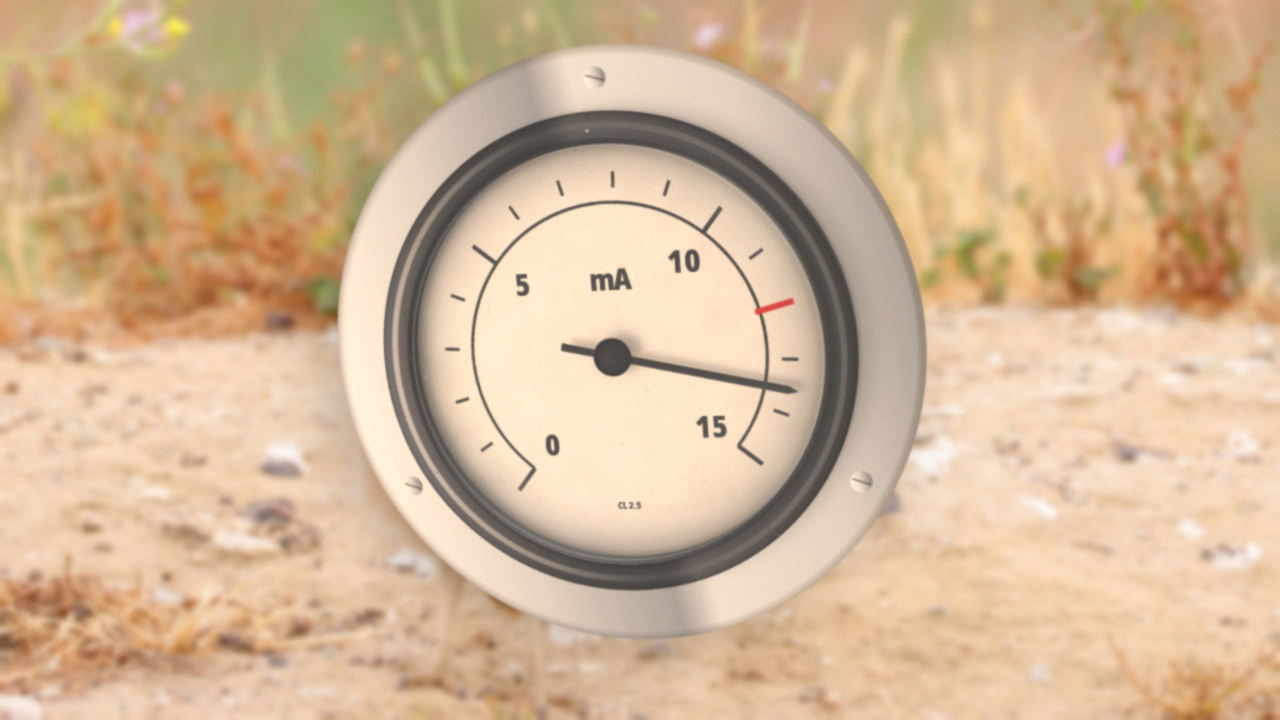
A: 13.5 mA
